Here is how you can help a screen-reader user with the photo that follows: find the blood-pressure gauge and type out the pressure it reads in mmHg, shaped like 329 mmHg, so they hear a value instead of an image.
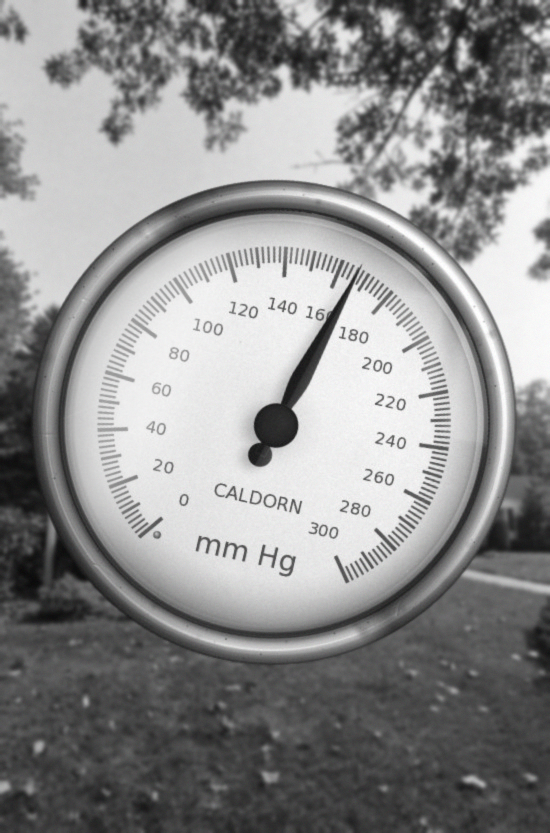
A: 166 mmHg
